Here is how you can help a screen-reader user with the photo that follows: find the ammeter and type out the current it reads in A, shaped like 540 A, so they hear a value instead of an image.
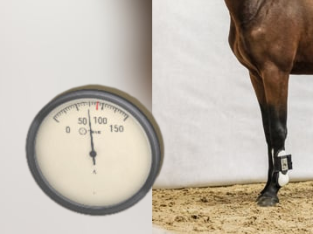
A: 75 A
